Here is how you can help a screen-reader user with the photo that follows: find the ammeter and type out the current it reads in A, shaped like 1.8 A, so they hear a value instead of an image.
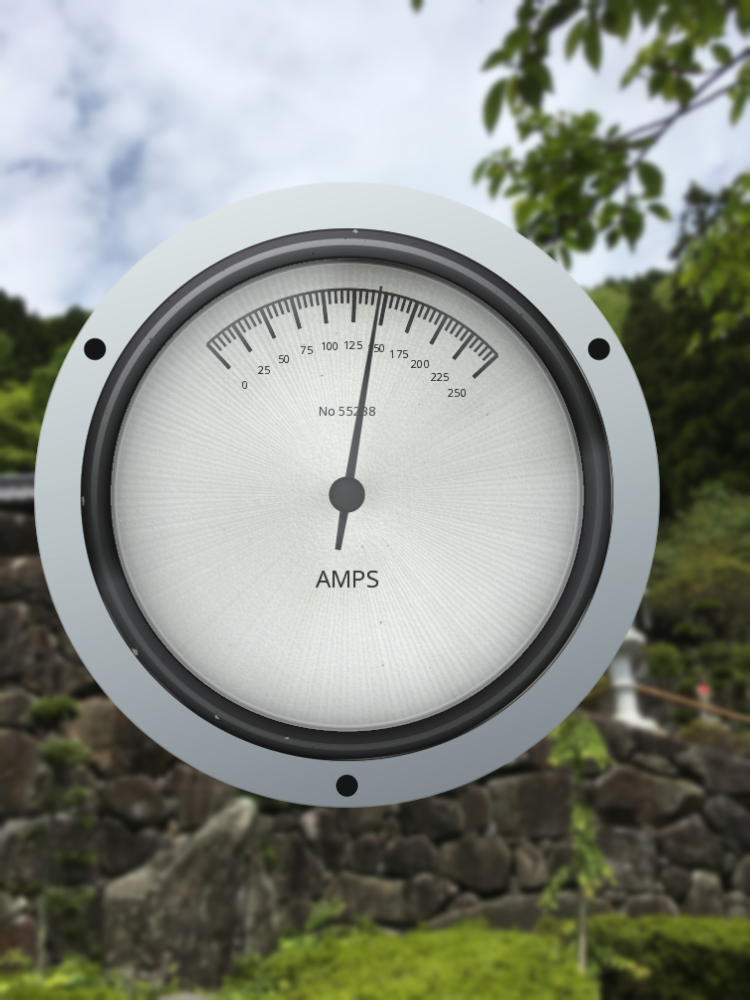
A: 145 A
